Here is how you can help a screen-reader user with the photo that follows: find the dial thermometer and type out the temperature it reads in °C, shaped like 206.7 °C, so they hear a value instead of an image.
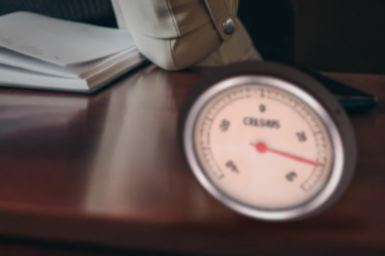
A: 30 °C
